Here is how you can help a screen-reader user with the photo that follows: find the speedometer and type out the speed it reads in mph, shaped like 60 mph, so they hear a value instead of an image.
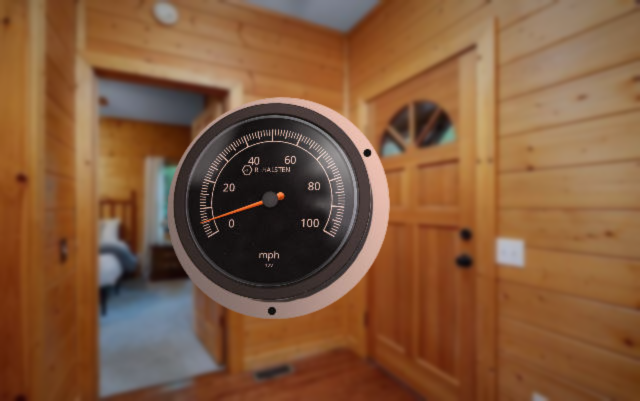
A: 5 mph
